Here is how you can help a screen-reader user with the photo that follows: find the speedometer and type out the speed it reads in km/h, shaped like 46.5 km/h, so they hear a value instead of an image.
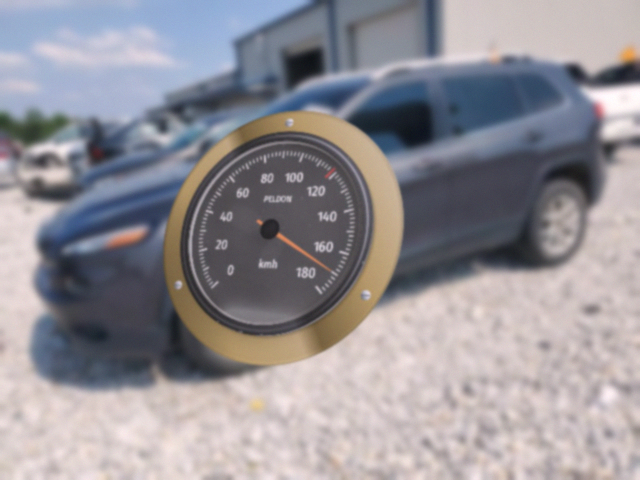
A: 170 km/h
